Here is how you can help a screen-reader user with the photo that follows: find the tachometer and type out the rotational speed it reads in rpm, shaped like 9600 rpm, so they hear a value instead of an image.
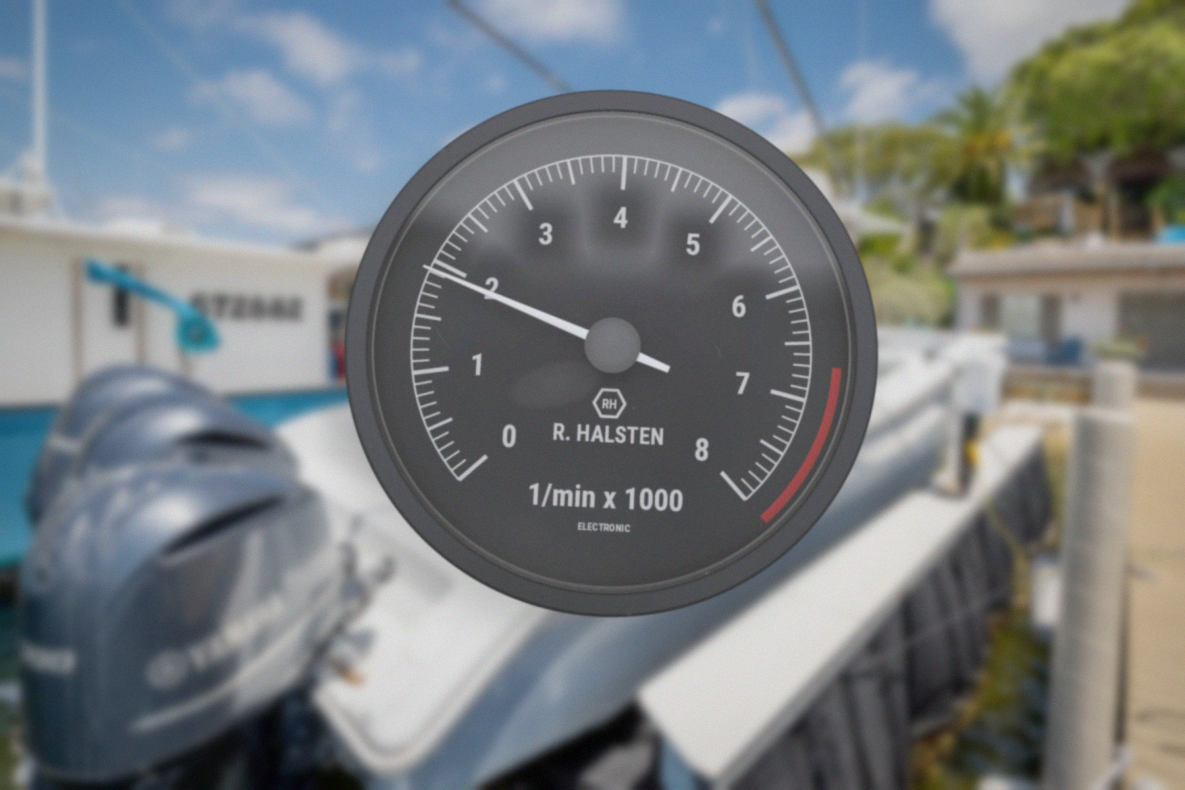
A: 1900 rpm
